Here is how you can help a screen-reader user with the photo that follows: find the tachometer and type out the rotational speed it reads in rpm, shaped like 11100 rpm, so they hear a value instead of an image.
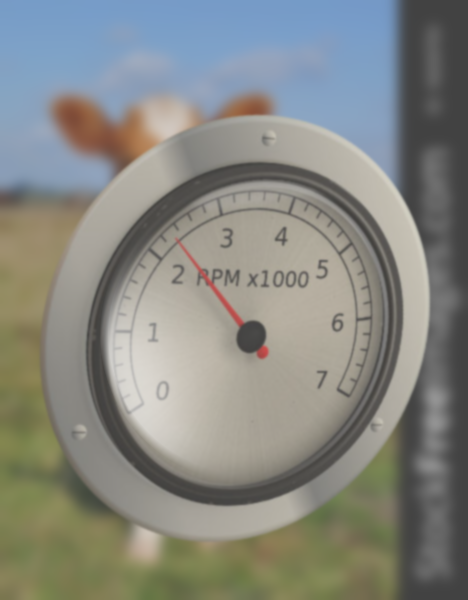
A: 2300 rpm
